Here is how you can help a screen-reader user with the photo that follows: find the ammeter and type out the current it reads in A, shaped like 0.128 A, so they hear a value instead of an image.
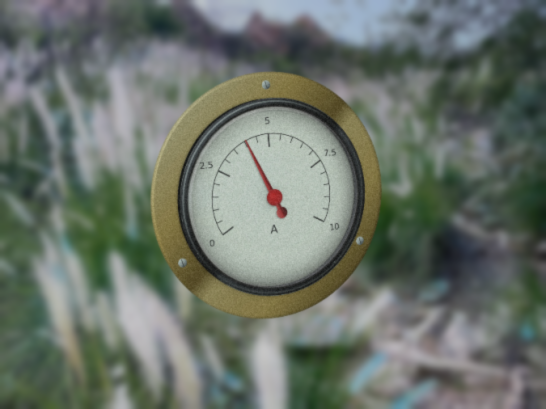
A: 4 A
